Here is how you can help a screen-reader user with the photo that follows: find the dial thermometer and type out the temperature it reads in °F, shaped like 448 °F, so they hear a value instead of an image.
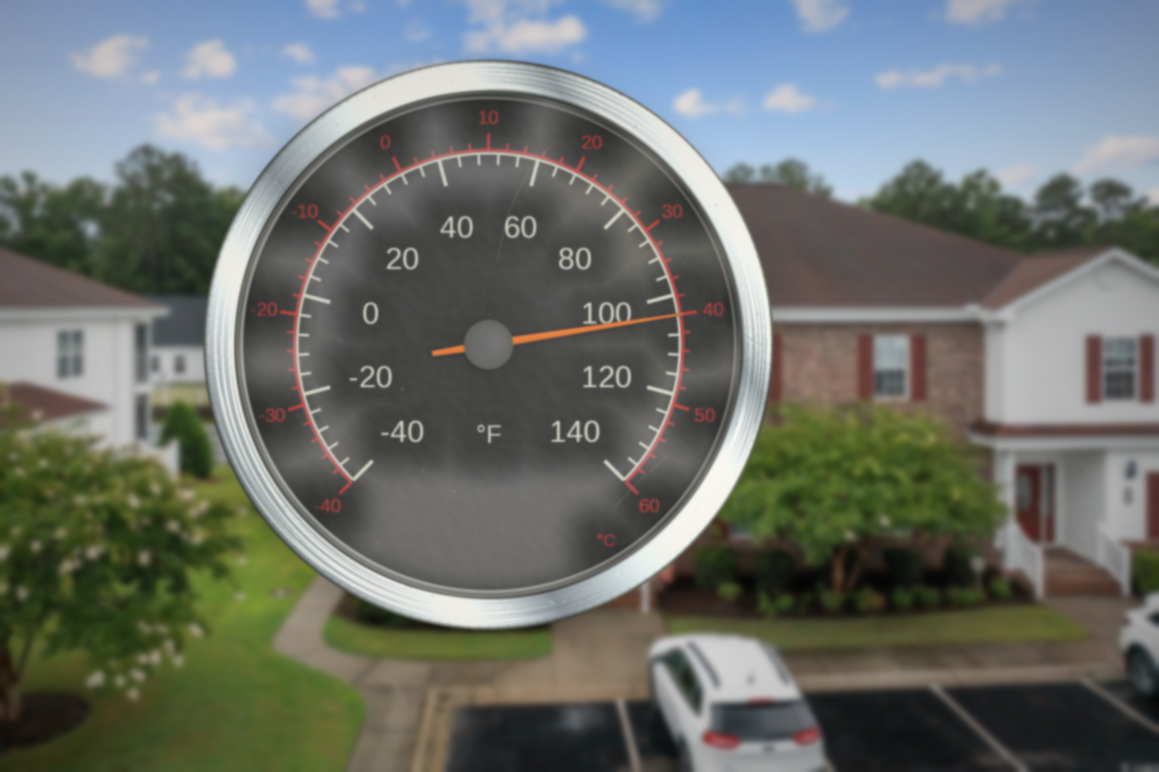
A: 104 °F
